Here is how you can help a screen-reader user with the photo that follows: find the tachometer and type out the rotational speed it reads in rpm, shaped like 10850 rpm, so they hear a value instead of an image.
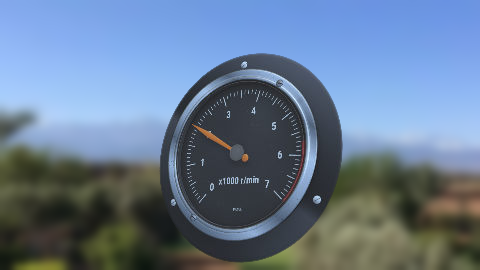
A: 2000 rpm
